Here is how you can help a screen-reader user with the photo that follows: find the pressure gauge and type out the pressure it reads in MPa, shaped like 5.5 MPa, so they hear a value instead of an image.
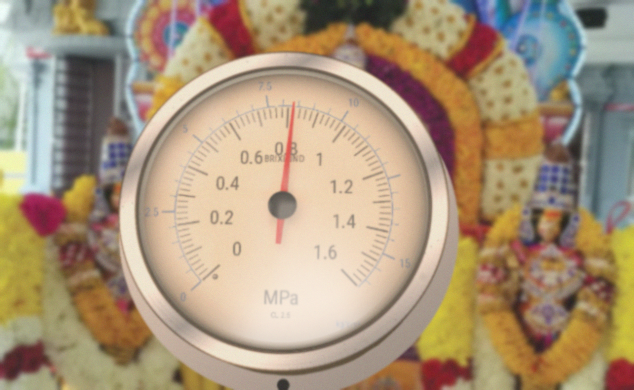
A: 0.82 MPa
